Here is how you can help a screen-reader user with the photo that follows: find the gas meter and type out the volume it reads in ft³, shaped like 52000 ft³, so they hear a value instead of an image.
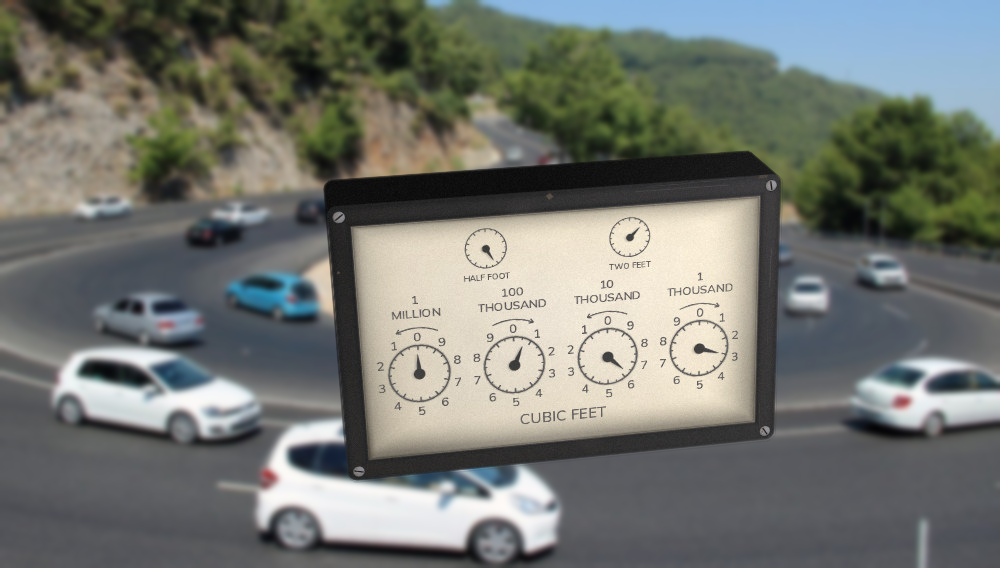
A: 6300 ft³
